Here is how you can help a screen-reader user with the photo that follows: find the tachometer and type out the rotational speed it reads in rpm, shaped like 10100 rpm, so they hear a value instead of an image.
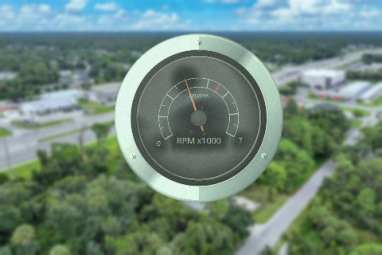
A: 3000 rpm
